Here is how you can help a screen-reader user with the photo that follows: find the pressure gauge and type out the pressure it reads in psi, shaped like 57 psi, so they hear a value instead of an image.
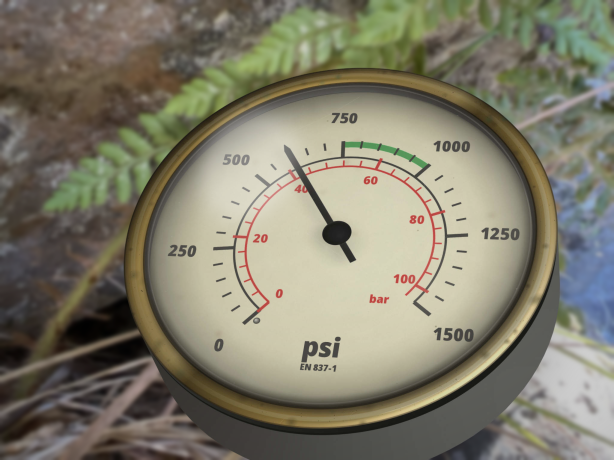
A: 600 psi
